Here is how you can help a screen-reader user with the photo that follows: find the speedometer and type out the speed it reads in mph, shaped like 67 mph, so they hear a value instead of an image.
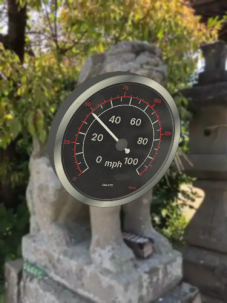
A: 30 mph
